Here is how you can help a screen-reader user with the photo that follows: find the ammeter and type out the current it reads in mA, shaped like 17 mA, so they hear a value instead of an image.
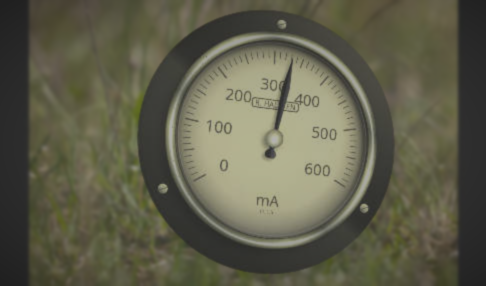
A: 330 mA
